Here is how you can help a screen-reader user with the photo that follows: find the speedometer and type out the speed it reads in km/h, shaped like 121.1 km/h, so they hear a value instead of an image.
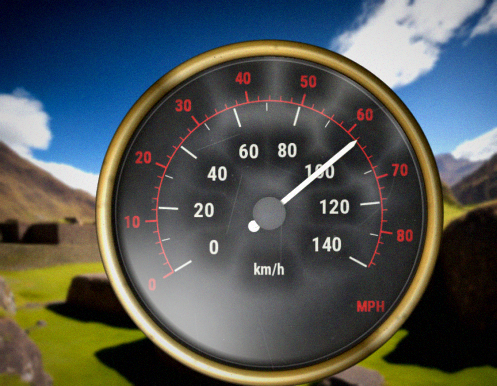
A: 100 km/h
